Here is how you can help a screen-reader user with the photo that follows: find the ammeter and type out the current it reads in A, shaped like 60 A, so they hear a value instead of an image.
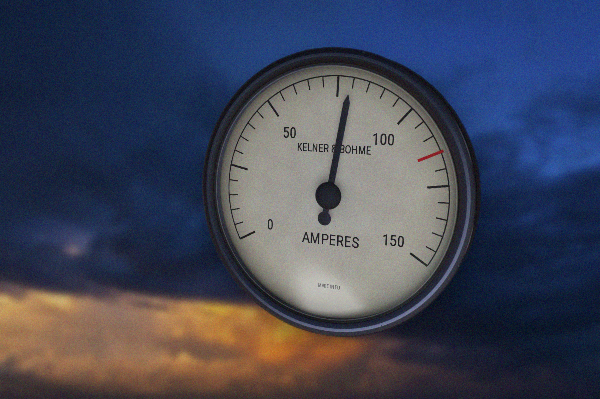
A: 80 A
